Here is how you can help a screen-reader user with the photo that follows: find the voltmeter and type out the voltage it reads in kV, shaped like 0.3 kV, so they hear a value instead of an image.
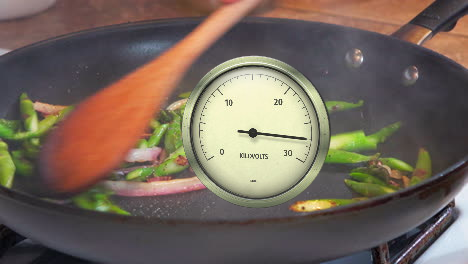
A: 27 kV
